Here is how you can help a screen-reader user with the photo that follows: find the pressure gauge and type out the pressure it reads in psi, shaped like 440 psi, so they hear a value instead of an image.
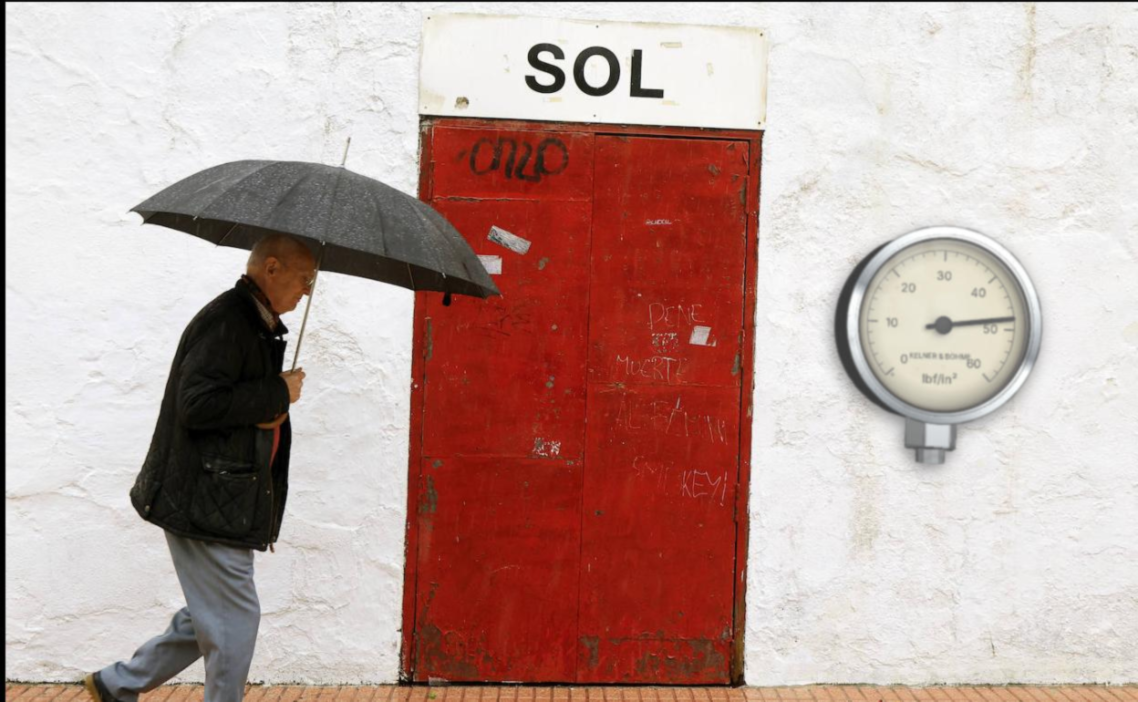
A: 48 psi
